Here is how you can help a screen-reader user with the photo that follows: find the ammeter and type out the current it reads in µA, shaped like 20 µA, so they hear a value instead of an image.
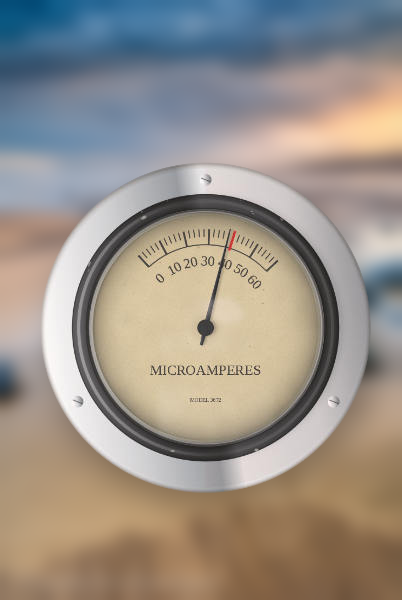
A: 38 µA
